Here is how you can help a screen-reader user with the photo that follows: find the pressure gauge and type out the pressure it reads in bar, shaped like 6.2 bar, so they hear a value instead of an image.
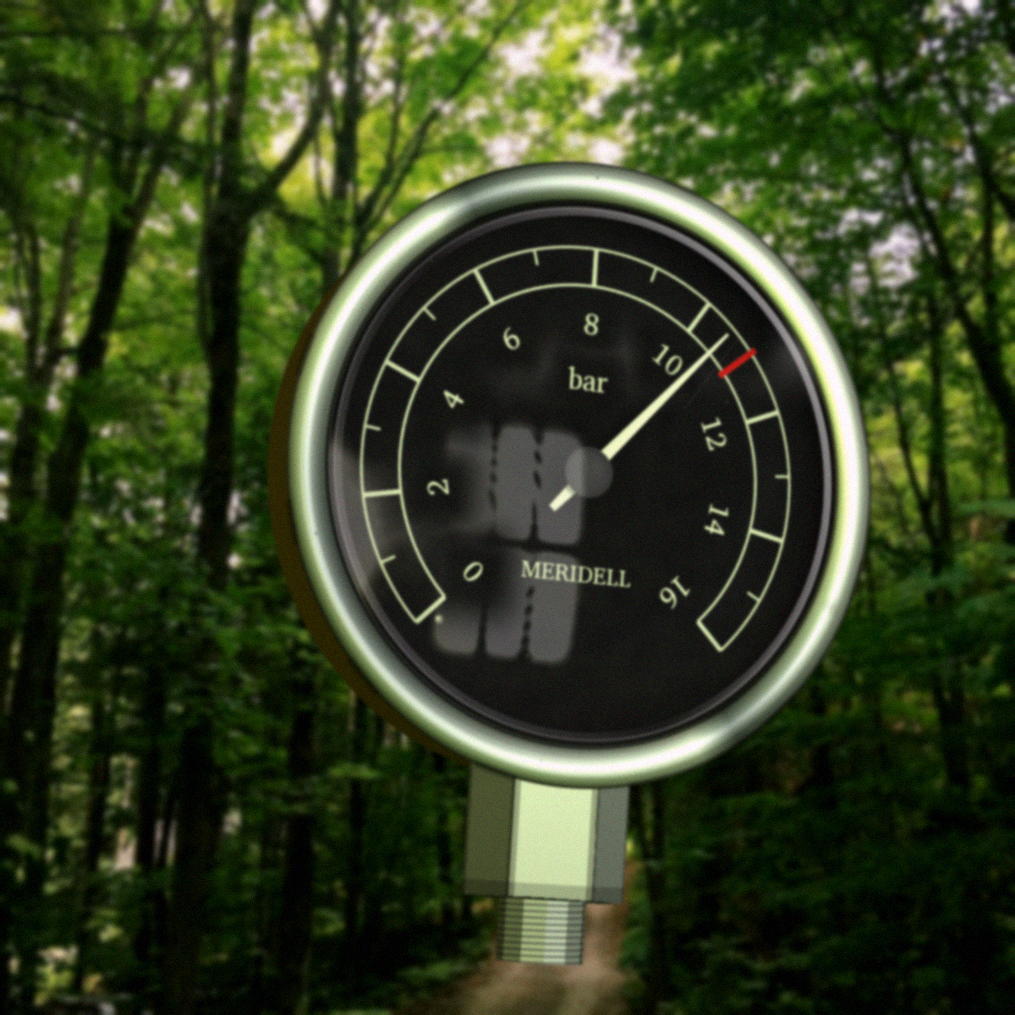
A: 10.5 bar
